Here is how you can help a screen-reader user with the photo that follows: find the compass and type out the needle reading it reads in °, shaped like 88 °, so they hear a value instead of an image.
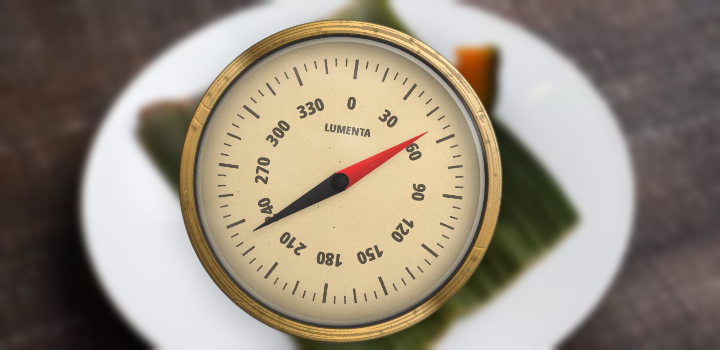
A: 52.5 °
